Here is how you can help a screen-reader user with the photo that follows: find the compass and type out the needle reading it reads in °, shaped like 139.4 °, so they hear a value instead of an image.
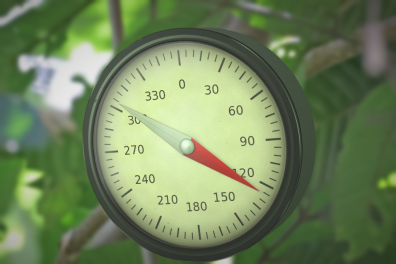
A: 125 °
